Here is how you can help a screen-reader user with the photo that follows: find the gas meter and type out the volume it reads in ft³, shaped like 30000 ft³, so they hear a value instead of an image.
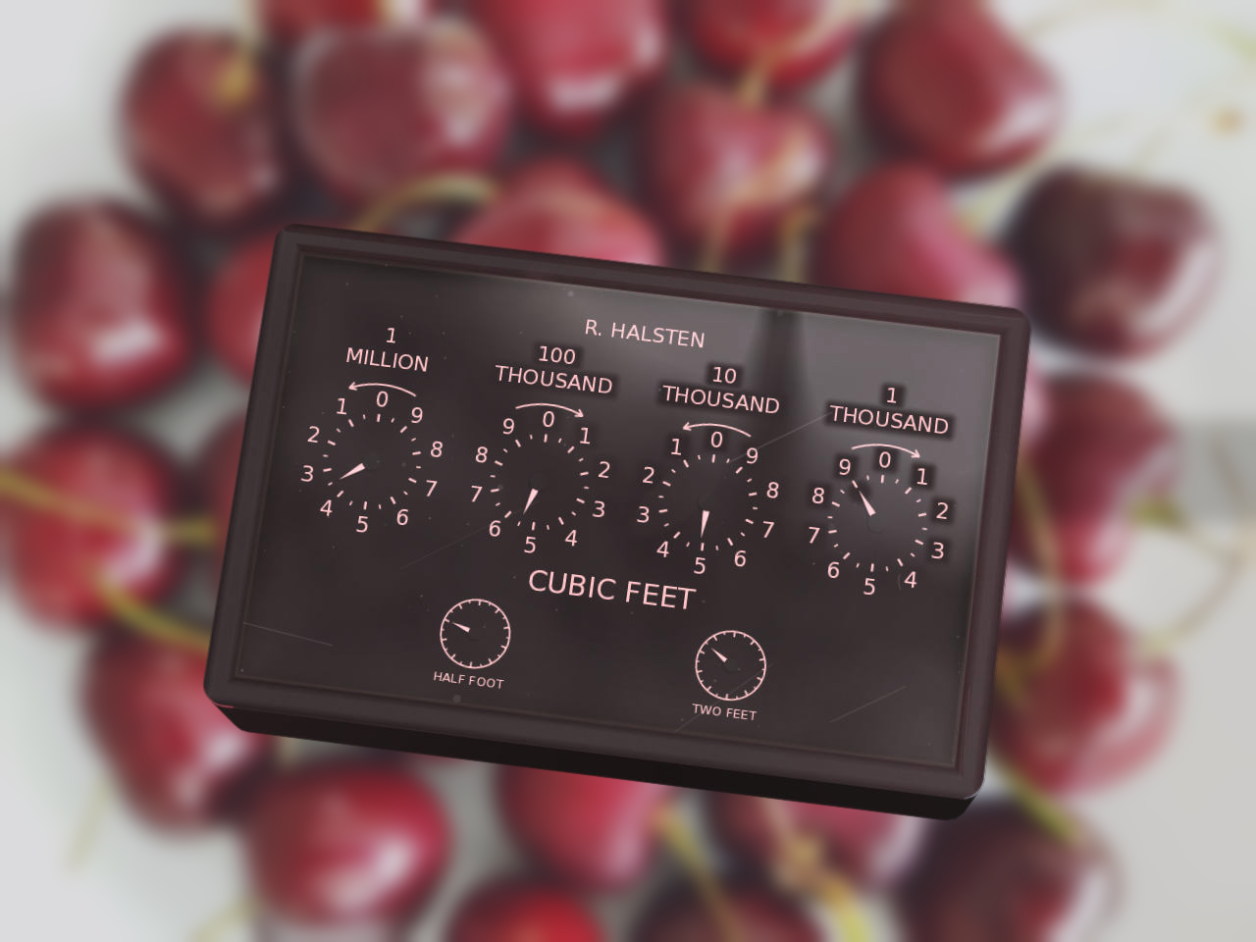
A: 354900 ft³
